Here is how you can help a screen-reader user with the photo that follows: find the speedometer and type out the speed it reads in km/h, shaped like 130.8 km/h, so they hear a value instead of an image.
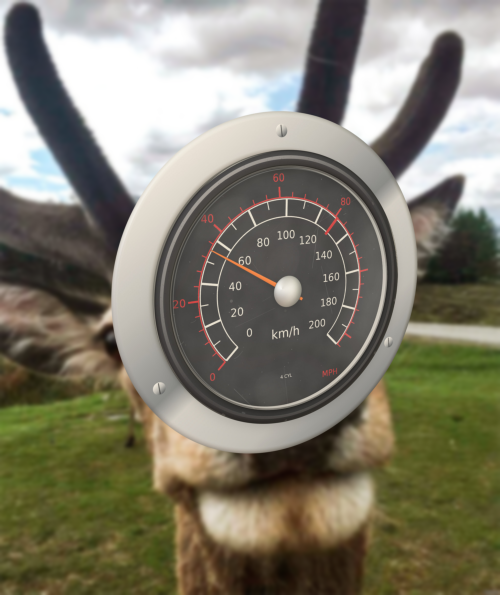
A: 55 km/h
